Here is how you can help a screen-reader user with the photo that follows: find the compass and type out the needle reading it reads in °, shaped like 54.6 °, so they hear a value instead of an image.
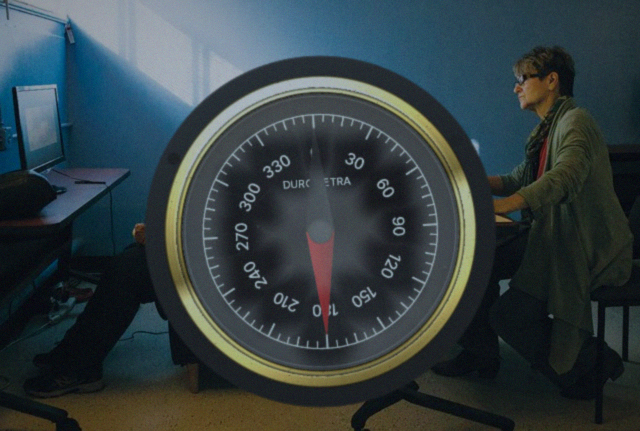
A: 180 °
